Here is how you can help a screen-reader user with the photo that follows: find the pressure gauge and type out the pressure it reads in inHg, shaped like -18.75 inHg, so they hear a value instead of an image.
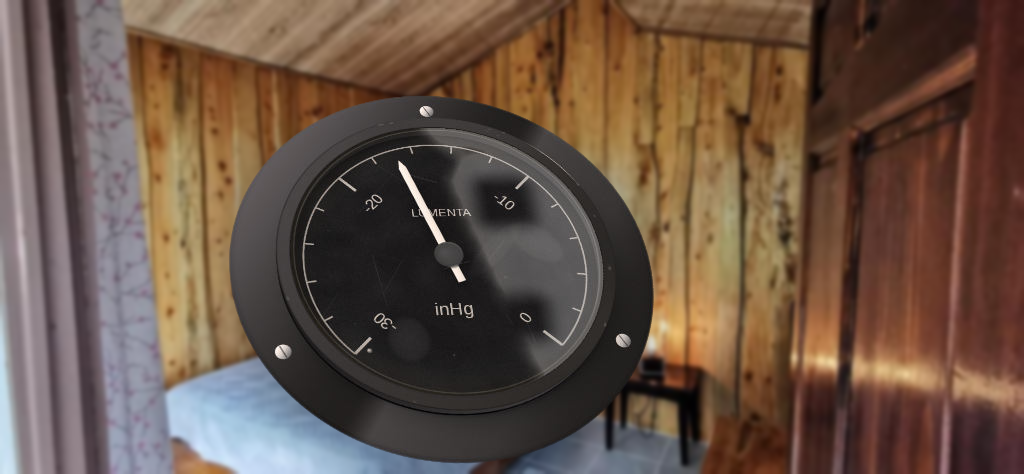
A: -17 inHg
